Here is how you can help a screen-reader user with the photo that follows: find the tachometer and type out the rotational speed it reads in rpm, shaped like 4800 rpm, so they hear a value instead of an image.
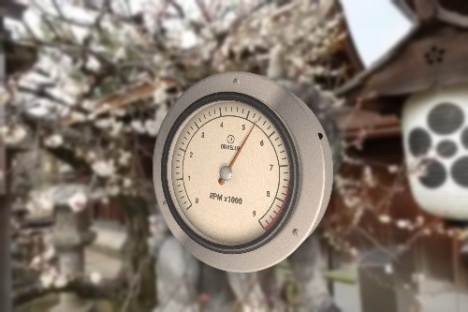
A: 5400 rpm
